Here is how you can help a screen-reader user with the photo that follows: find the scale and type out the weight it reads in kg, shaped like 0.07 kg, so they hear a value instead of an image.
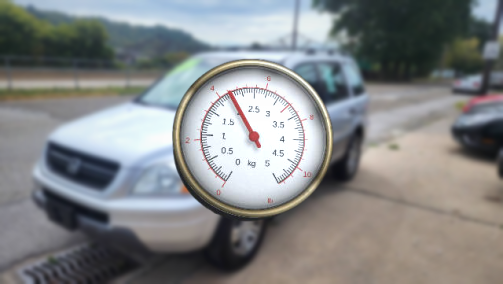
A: 2 kg
